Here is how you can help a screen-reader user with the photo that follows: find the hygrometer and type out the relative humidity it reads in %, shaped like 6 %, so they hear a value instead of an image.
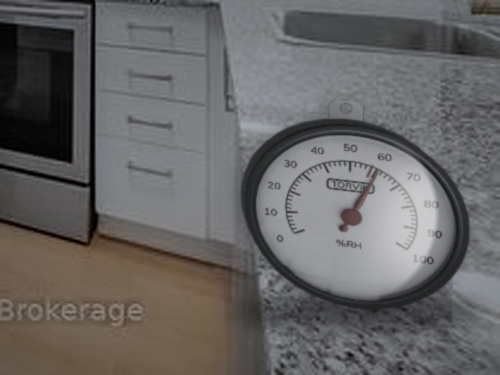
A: 60 %
